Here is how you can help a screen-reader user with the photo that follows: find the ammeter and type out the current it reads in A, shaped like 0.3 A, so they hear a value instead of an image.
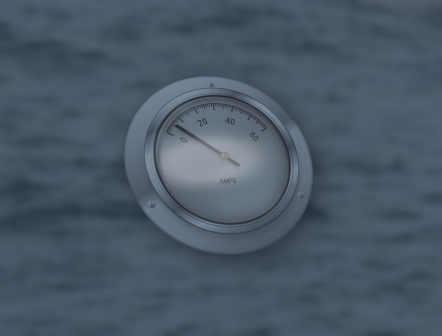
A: 5 A
